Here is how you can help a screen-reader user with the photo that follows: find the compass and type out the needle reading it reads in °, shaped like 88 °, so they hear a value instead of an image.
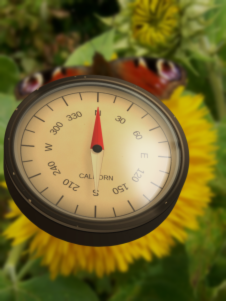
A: 0 °
